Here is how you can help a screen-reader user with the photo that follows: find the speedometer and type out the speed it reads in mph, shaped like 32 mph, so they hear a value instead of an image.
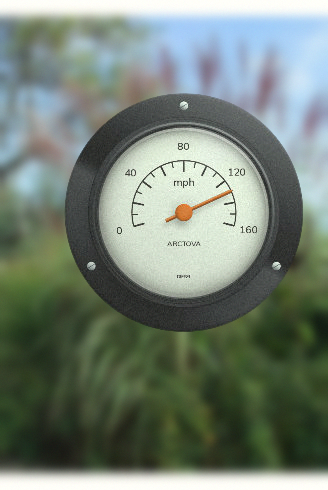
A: 130 mph
